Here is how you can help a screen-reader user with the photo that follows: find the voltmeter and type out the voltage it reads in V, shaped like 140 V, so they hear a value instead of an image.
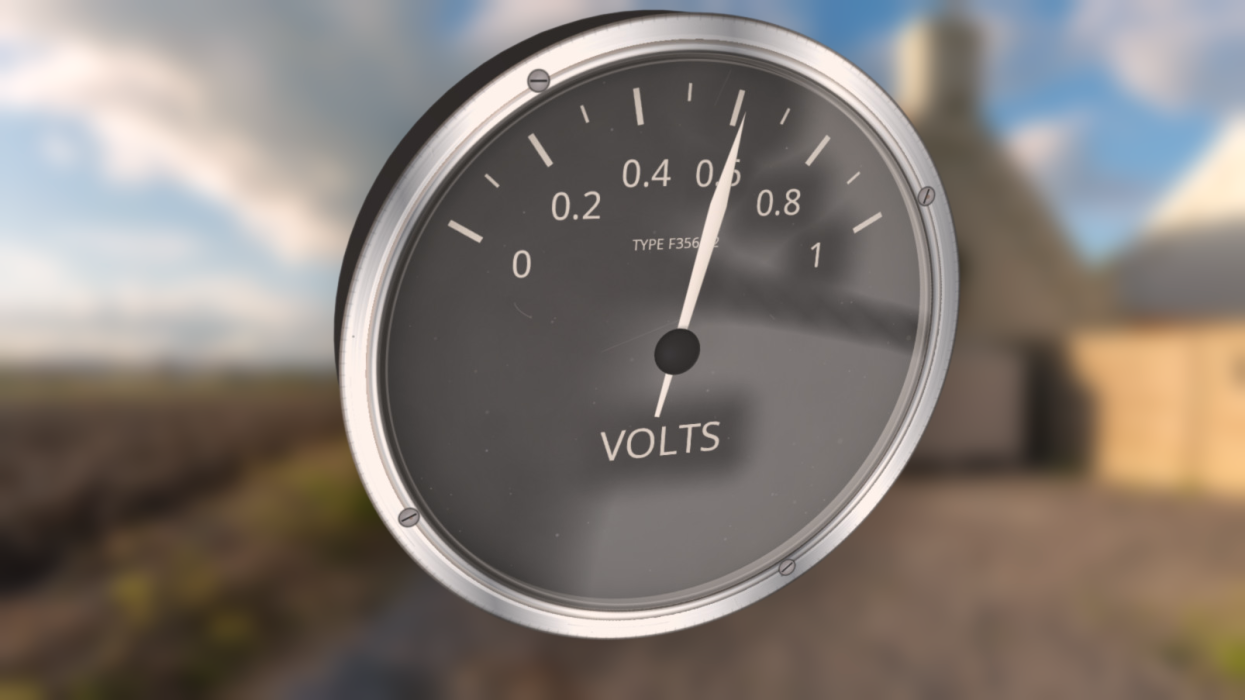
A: 0.6 V
